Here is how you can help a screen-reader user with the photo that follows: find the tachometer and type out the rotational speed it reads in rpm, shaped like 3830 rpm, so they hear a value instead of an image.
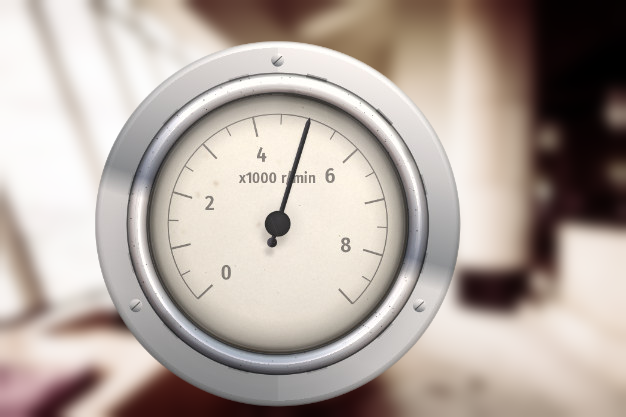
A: 5000 rpm
